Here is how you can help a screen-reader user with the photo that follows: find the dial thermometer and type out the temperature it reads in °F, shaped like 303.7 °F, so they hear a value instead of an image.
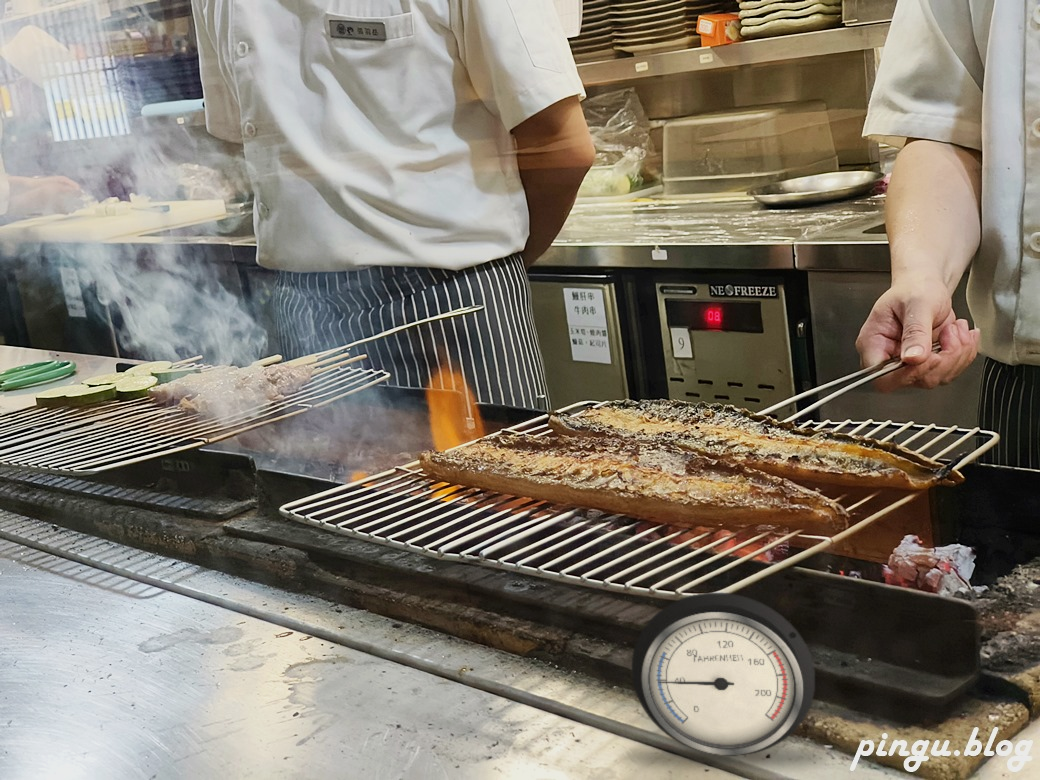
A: 40 °F
